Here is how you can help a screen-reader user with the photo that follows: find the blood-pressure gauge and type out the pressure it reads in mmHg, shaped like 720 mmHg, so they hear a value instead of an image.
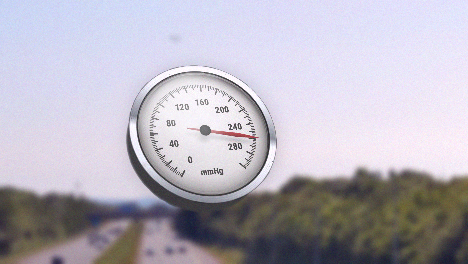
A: 260 mmHg
